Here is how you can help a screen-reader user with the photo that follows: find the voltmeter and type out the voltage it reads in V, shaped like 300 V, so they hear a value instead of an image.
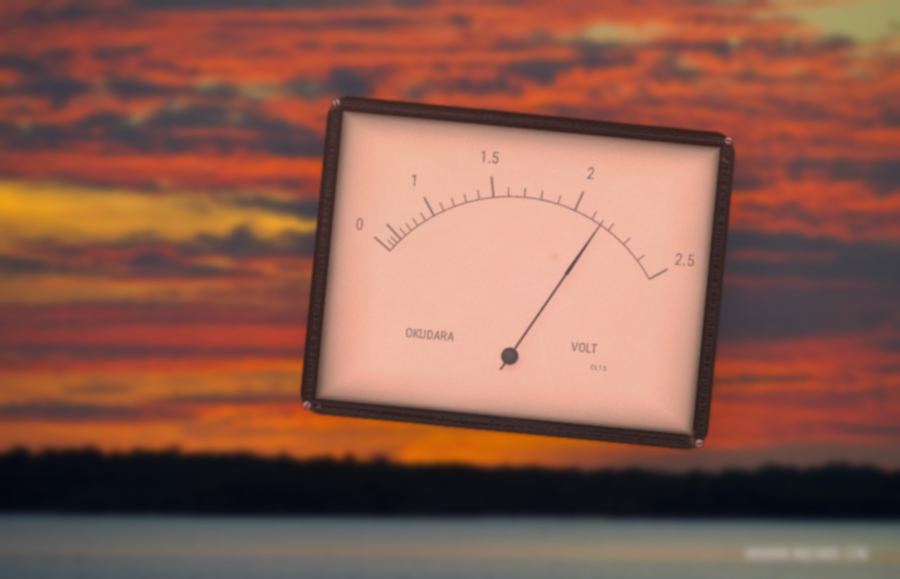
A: 2.15 V
